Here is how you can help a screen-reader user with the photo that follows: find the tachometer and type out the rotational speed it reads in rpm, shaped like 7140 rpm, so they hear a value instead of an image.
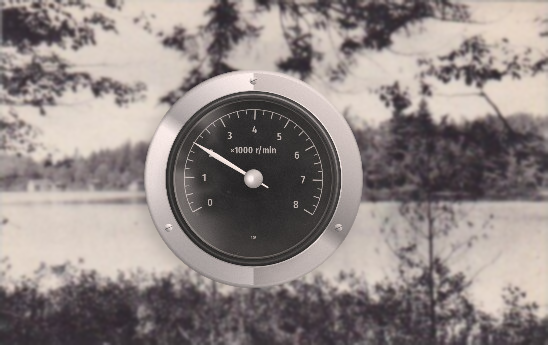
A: 2000 rpm
